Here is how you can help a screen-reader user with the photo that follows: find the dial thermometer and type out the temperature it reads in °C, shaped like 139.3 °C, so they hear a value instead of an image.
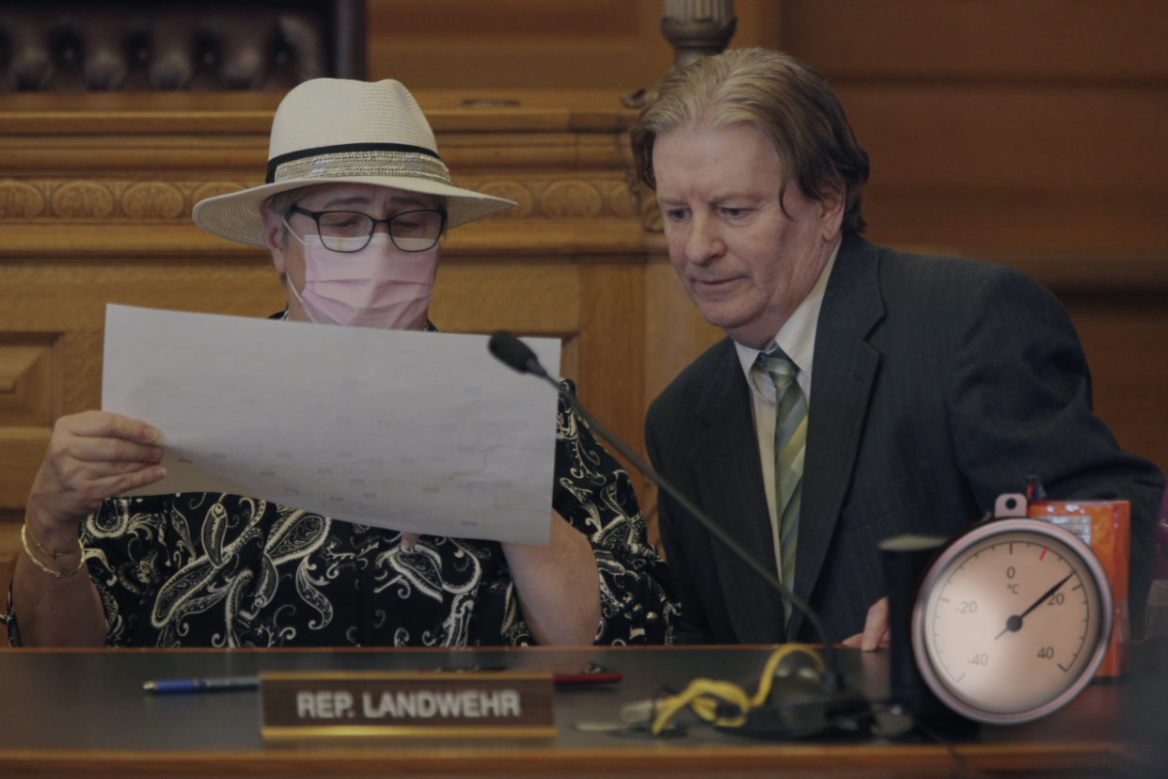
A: 16 °C
